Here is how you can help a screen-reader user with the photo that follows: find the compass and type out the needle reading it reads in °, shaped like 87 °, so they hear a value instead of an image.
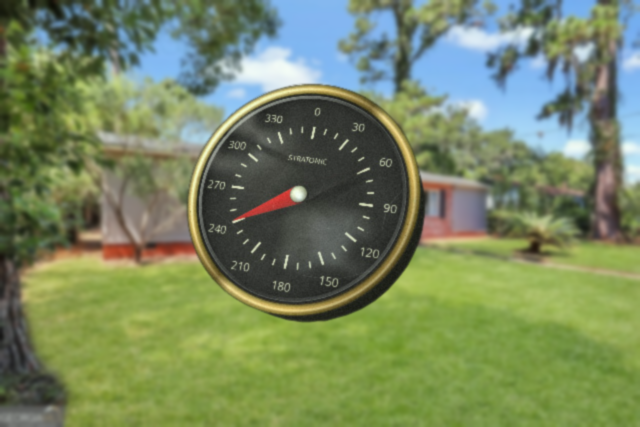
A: 240 °
